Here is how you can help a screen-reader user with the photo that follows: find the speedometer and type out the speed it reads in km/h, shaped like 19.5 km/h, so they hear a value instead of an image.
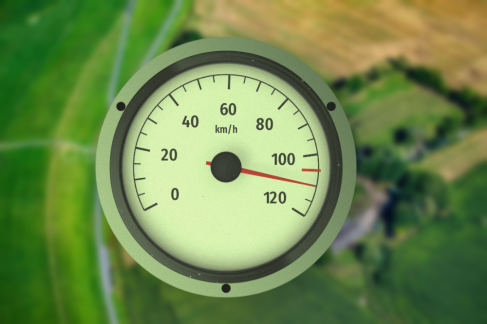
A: 110 km/h
